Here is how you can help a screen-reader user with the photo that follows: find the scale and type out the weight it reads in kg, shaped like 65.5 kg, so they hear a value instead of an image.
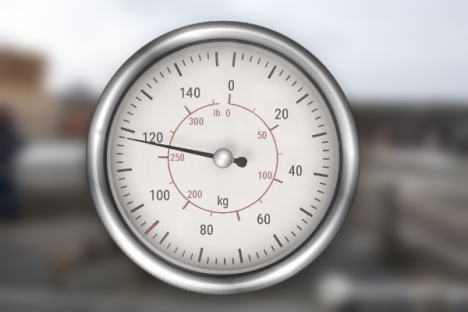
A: 118 kg
